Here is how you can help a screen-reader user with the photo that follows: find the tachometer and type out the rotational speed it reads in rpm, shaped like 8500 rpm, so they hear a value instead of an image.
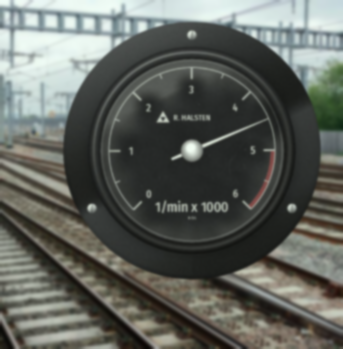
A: 4500 rpm
